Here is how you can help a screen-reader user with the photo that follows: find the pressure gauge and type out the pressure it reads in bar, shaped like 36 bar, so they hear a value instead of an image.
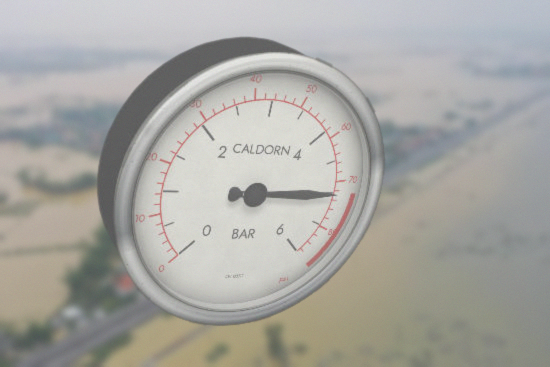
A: 5 bar
